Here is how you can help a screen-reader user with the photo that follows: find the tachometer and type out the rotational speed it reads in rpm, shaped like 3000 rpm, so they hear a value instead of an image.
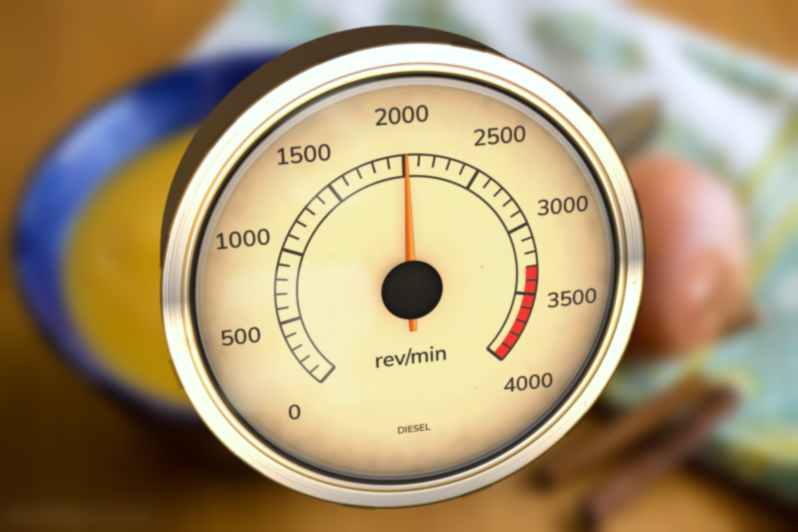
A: 2000 rpm
